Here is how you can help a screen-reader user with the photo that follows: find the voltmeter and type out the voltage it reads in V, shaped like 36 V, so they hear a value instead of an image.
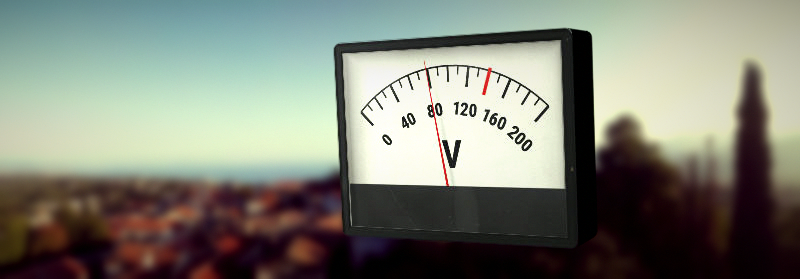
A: 80 V
